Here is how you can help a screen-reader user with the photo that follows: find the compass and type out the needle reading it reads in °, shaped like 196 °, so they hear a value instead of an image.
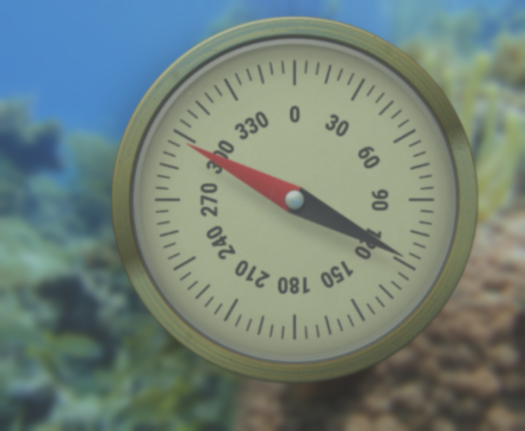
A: 297.5 °
